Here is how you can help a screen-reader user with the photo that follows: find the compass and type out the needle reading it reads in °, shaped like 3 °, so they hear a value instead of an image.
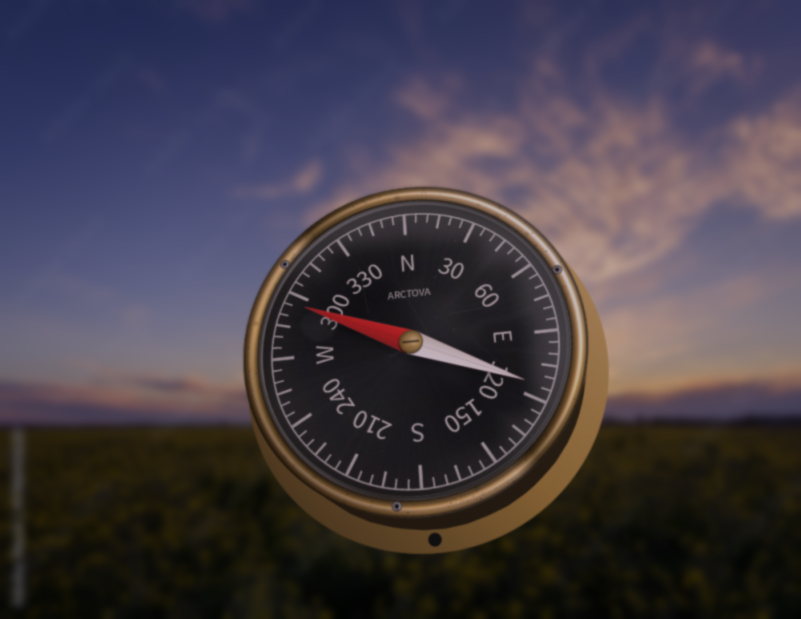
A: 295 °
